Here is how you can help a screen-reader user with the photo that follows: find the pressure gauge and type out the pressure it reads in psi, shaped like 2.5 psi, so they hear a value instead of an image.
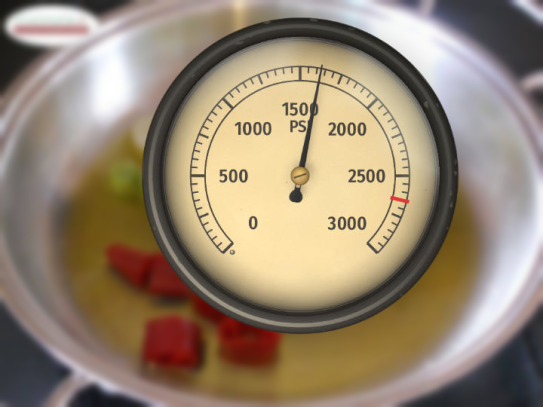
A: 1625 psi
